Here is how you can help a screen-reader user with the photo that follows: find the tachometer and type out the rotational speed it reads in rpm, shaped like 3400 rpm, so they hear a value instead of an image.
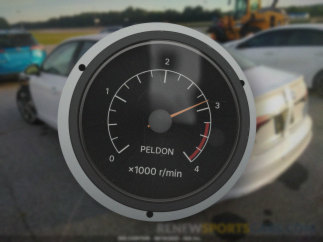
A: 2875 rpm
